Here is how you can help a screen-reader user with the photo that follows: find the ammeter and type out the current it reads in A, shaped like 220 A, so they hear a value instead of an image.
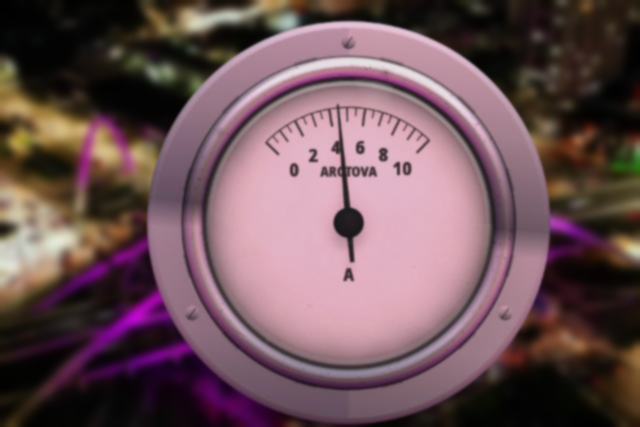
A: 4.5 A
